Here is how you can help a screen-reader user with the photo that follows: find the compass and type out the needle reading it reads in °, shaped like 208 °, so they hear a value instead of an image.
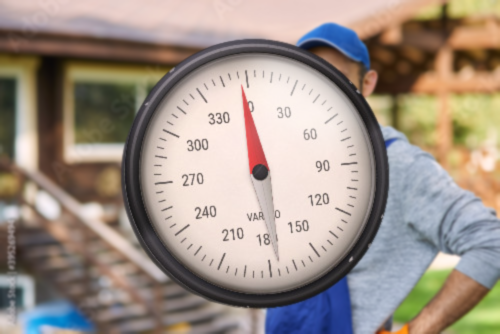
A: 355 °
